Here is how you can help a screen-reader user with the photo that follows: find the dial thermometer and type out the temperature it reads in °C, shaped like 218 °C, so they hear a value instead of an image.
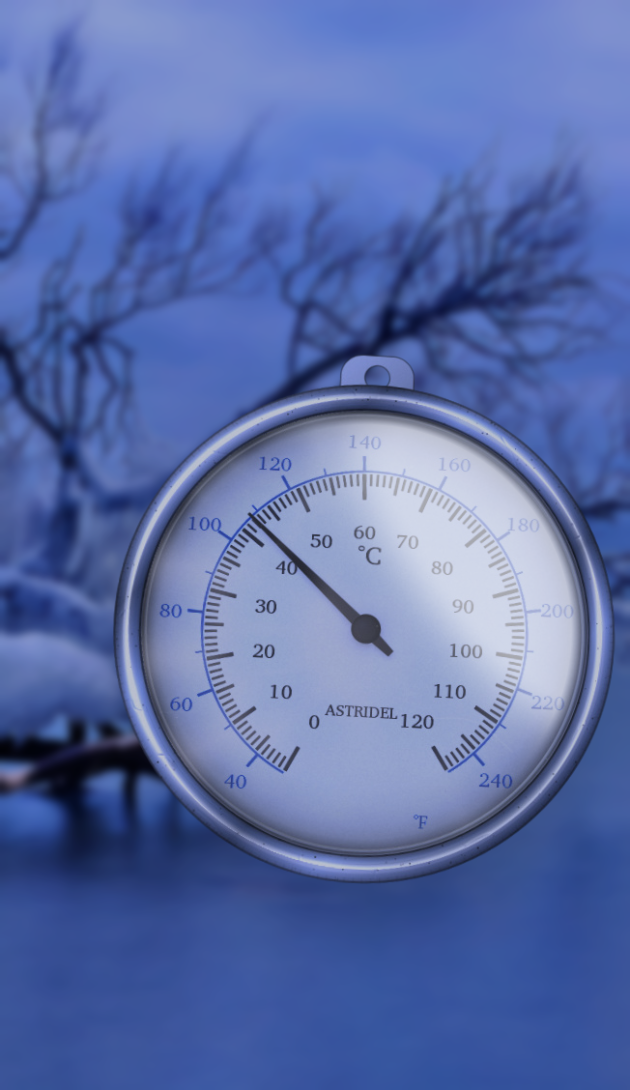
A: 42 °C
